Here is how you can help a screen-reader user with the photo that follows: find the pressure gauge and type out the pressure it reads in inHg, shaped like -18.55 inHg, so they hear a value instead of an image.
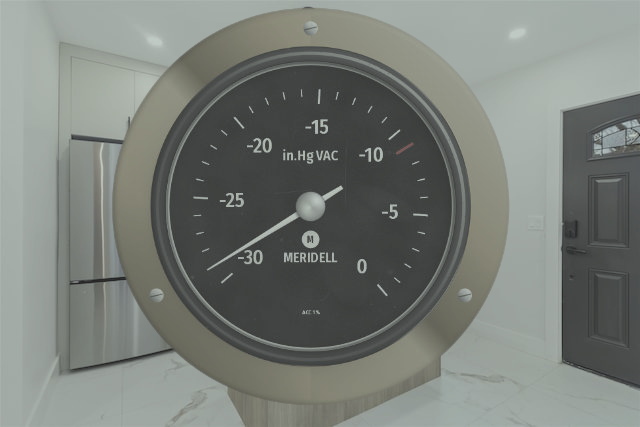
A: -29 inHg
